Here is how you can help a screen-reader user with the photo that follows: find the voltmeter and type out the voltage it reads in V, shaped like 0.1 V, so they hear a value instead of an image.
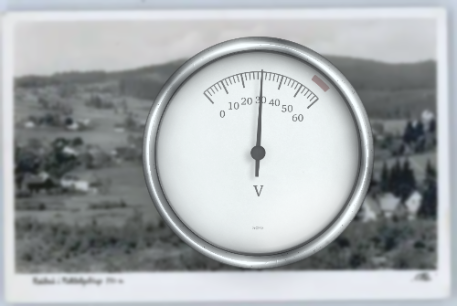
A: 30 V
